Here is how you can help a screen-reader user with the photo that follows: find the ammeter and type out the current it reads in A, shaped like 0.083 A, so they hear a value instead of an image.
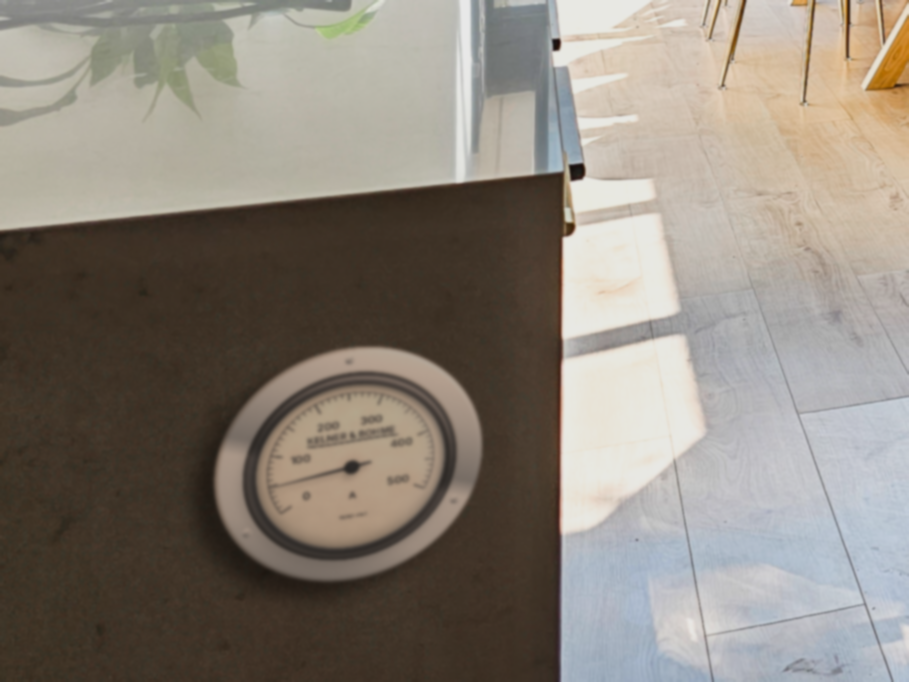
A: 50 A
